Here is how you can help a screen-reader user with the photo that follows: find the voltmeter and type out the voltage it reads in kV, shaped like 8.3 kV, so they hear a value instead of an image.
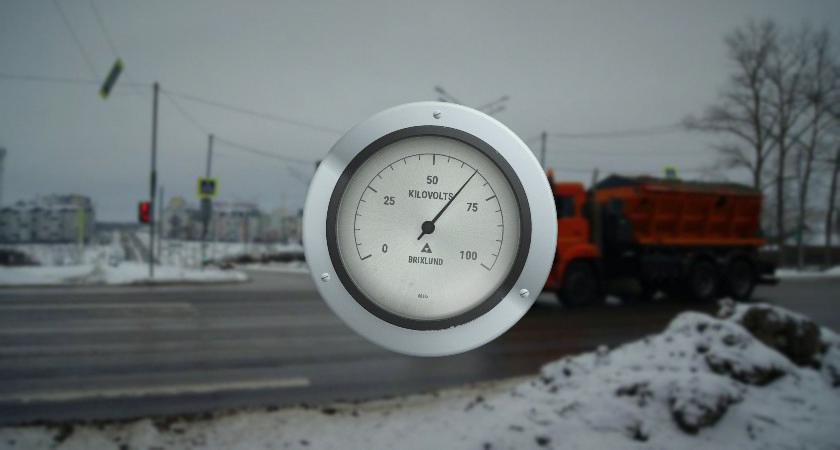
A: 65 kV
